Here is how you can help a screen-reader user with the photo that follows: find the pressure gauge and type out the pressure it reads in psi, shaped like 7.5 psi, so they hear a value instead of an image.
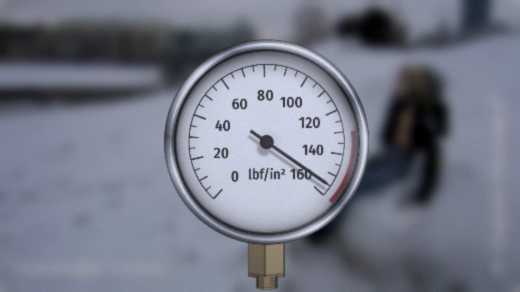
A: 155 psi
